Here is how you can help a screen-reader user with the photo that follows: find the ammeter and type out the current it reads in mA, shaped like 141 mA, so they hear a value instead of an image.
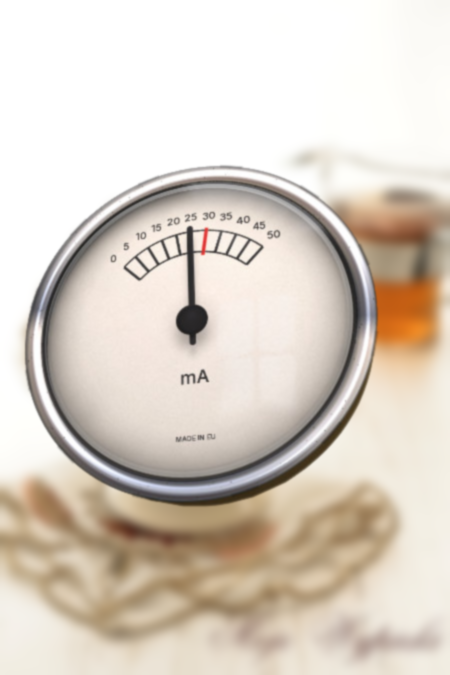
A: 25 mA
